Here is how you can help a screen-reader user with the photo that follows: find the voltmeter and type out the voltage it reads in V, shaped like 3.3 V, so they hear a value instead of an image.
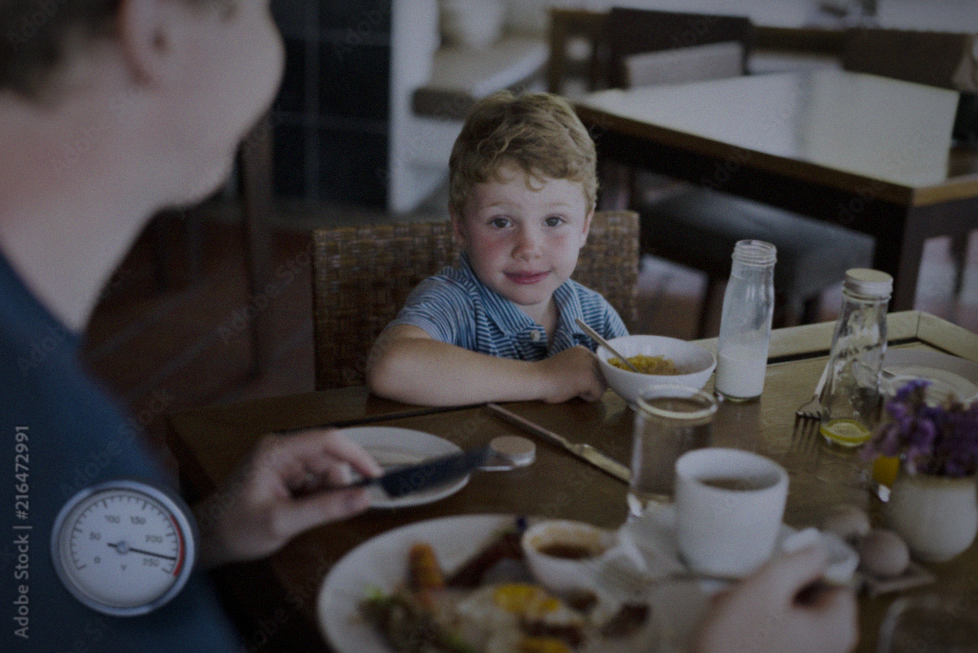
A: 230 V
